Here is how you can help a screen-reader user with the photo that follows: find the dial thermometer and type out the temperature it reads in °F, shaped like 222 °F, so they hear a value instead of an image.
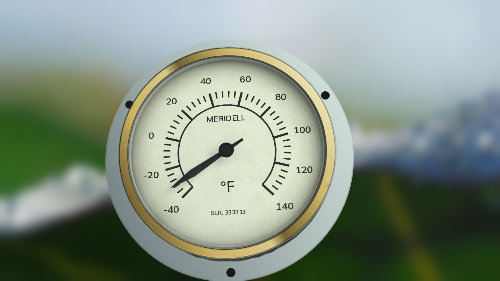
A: -32 °F
